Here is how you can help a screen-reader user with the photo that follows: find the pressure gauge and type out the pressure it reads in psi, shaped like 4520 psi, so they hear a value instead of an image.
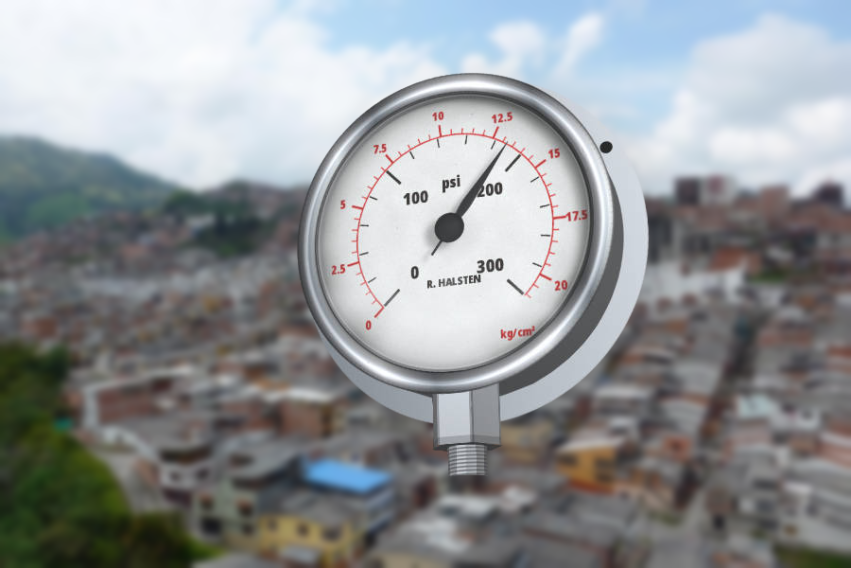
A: 190 psi
